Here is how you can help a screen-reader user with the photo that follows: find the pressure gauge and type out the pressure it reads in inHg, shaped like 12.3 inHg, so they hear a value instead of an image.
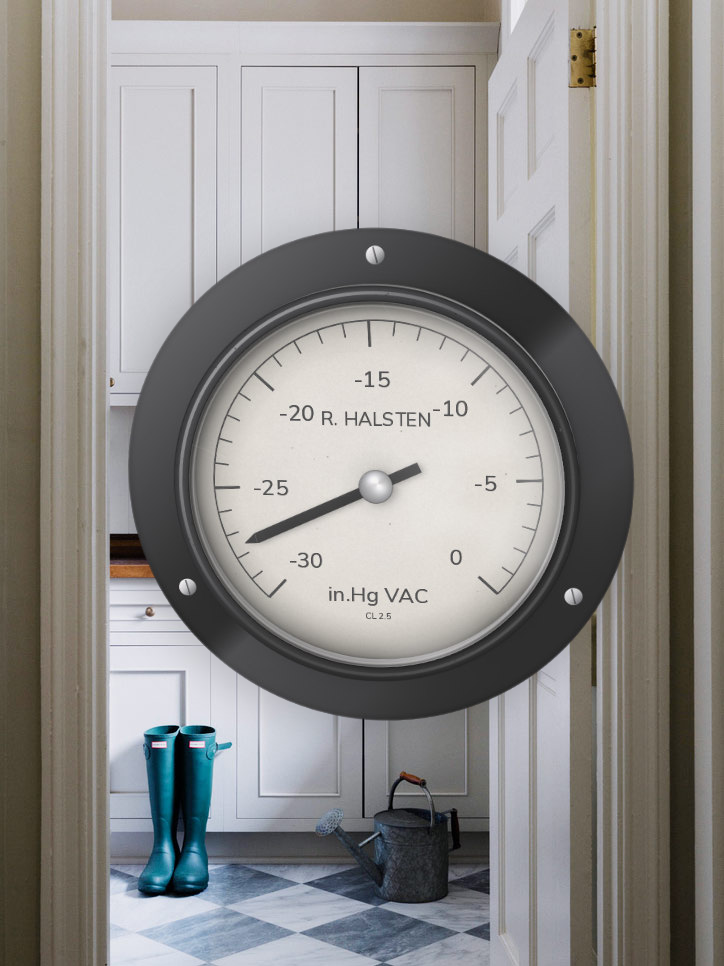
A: -27.5 inHg
